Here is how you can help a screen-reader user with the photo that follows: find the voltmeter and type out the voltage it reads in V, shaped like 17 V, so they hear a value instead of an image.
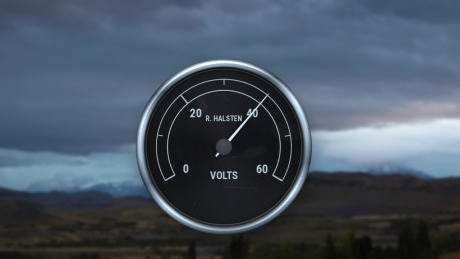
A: 40 V
